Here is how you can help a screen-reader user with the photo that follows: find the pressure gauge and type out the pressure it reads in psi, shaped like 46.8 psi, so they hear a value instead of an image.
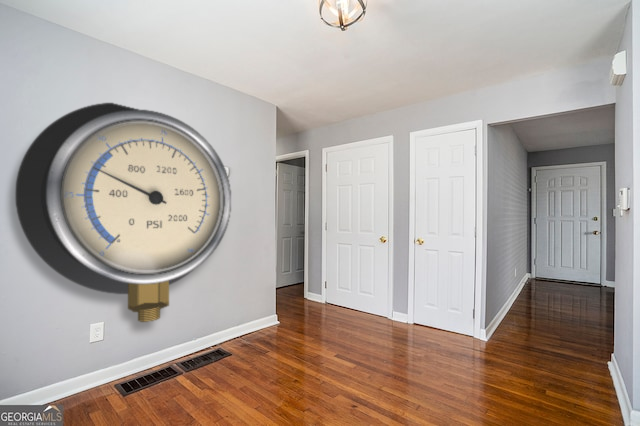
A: 550 psi
